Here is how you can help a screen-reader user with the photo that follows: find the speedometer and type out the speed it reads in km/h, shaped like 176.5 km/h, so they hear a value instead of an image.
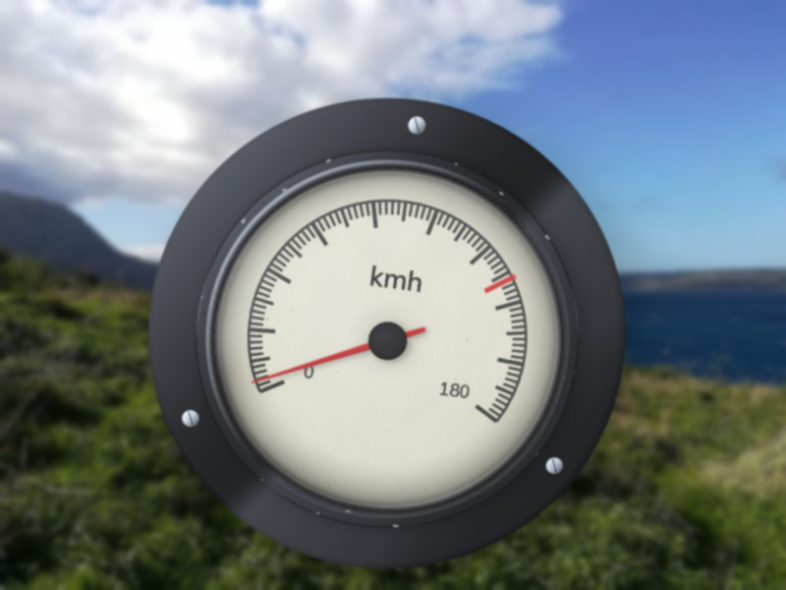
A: 4 km/h
